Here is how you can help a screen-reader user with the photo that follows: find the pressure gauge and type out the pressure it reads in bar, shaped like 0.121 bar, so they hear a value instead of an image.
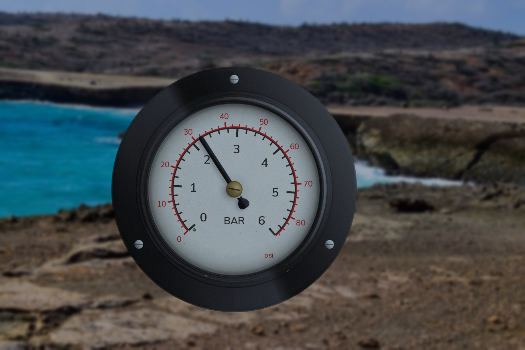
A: 2.2 bar
